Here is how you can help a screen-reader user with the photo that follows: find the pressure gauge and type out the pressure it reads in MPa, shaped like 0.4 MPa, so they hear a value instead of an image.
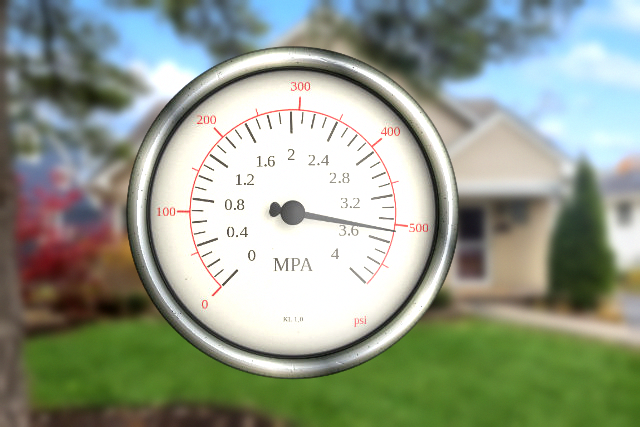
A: 3.5 MPa
